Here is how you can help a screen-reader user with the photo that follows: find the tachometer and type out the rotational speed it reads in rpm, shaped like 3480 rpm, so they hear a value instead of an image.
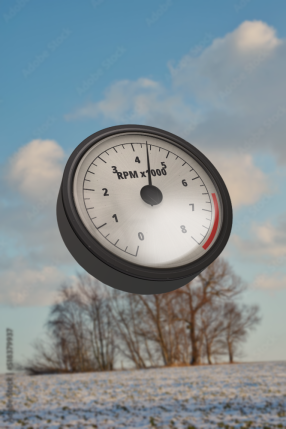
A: 4375 rpm
